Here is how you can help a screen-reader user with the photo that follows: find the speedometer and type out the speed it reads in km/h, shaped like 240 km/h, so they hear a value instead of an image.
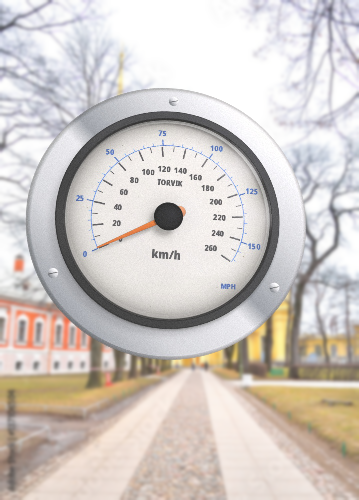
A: 0 km/h
